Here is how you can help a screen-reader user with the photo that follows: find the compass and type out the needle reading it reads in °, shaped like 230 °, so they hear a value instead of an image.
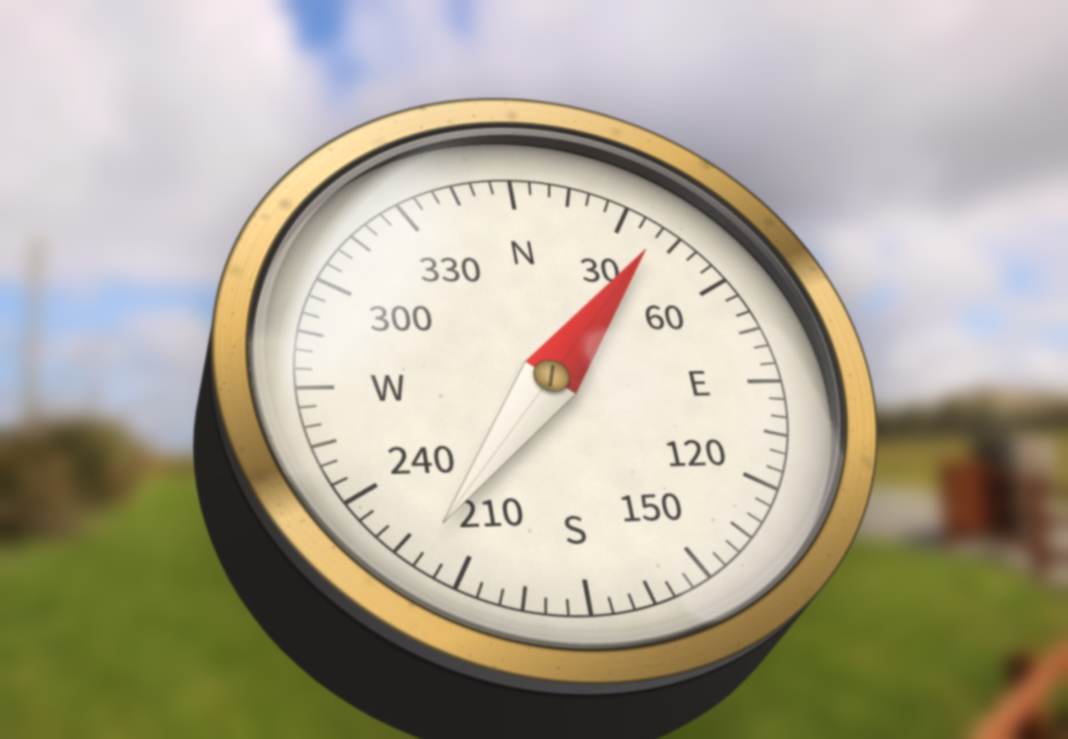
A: 40 °
